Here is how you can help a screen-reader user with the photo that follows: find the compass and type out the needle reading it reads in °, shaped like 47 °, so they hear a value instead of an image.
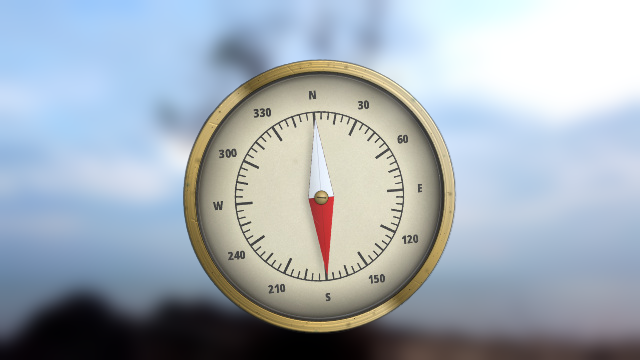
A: 180 °
